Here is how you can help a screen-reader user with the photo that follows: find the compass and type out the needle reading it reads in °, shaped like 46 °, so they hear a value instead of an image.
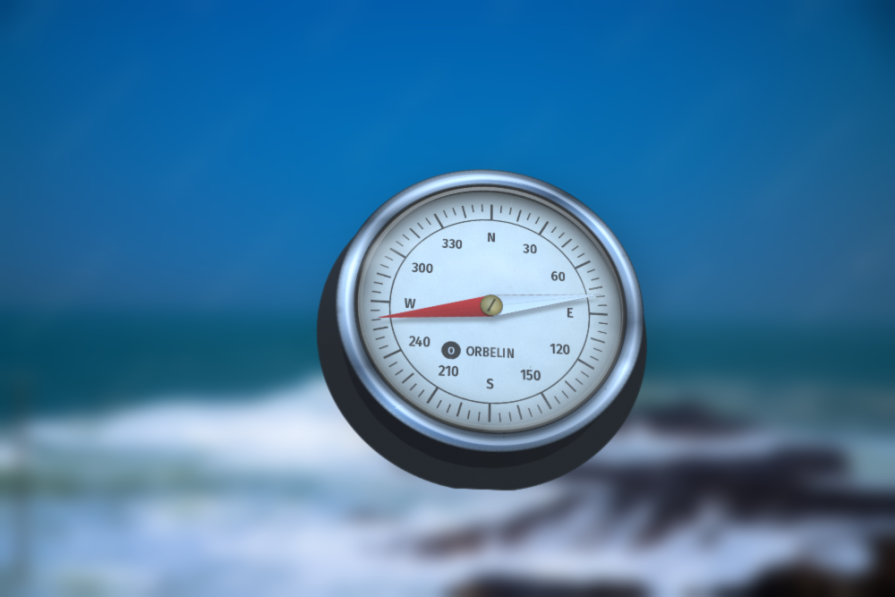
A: 260 °
